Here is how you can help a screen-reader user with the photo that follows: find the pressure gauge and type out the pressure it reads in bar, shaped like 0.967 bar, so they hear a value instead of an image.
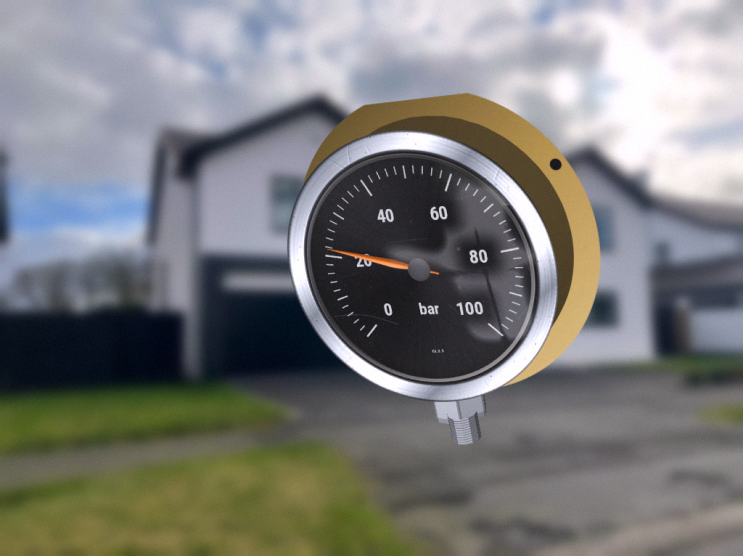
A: 22 bar
